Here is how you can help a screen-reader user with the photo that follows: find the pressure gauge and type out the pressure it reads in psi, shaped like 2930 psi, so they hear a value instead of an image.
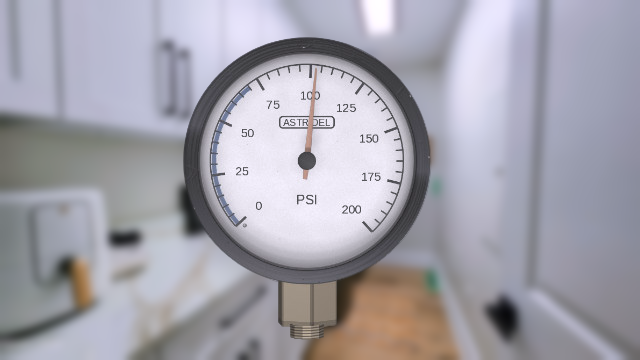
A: 102.5 psi
